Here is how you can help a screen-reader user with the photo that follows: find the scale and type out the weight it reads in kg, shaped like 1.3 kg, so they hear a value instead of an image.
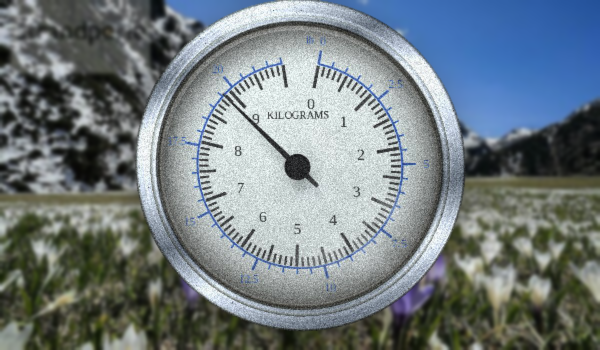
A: 8.9 kg
